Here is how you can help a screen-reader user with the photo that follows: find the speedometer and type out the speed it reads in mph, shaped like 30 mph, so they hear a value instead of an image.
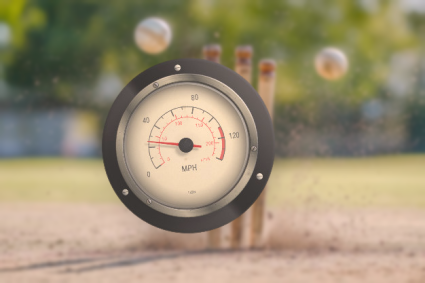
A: 25 mph
